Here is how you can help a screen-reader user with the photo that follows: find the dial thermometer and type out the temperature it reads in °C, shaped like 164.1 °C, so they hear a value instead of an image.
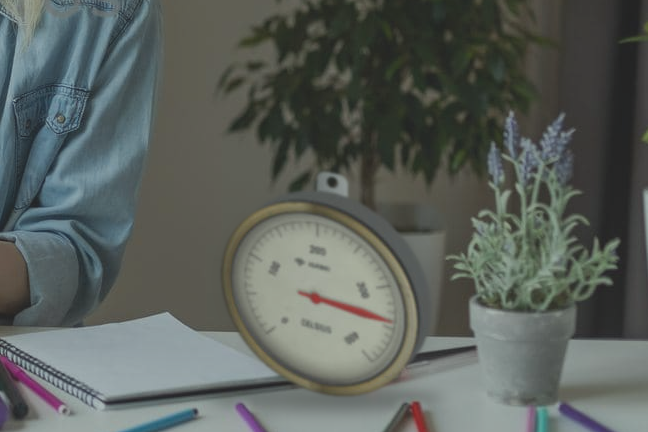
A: 340 °C
